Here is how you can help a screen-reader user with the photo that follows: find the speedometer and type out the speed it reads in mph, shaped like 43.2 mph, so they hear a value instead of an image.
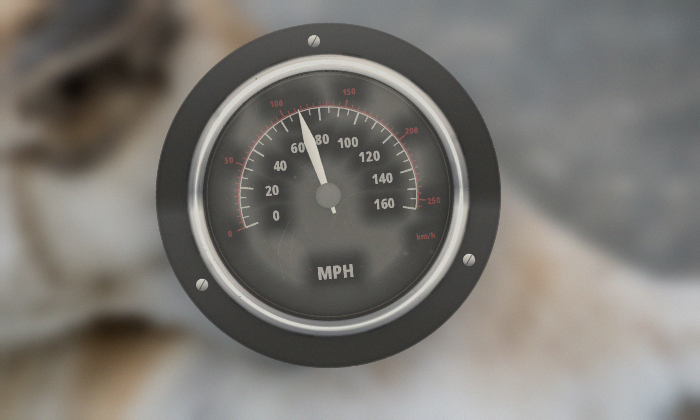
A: 70 mph
